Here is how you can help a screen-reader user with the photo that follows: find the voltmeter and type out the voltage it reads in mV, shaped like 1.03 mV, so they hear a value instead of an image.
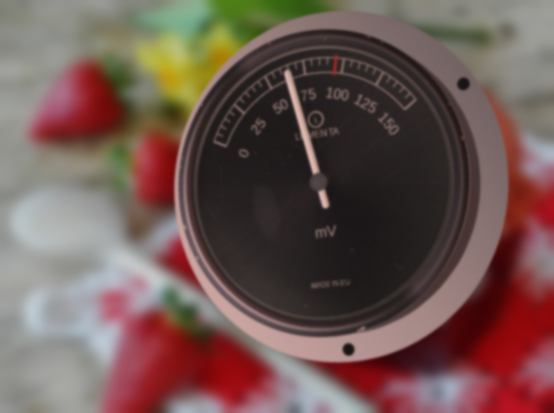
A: 65 mV
